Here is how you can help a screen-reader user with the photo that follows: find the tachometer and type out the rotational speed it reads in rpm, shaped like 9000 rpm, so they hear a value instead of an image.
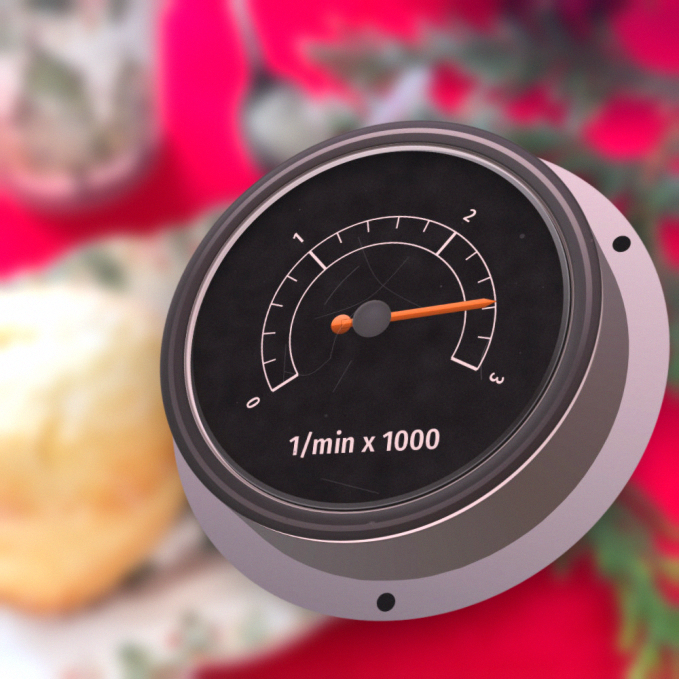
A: 2600 rpm
